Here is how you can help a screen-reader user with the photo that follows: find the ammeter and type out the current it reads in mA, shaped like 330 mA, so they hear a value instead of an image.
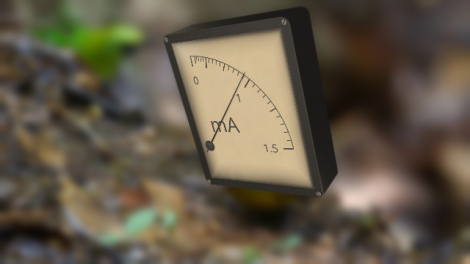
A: 0.95 mA
